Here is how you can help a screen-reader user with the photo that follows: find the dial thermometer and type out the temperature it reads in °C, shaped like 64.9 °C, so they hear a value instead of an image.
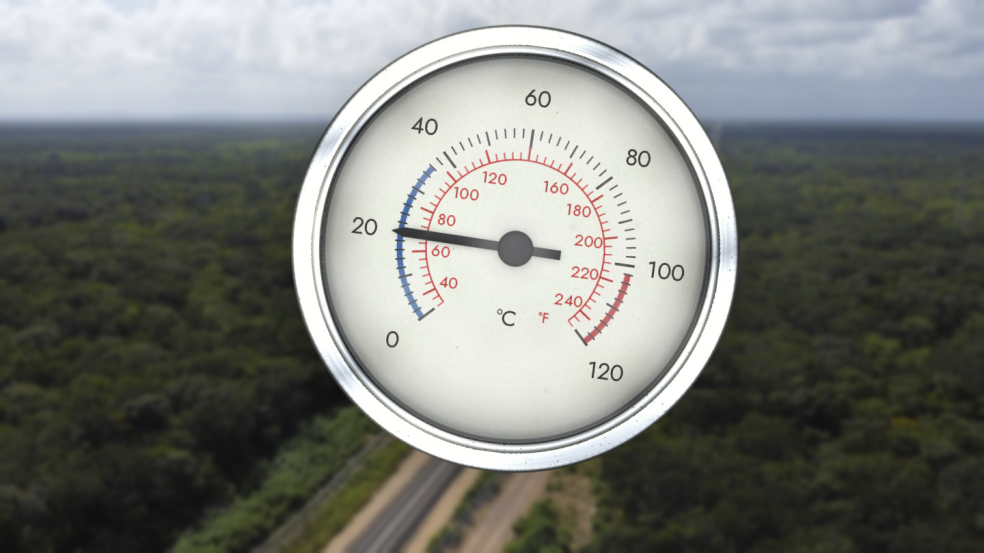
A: 20 °C
